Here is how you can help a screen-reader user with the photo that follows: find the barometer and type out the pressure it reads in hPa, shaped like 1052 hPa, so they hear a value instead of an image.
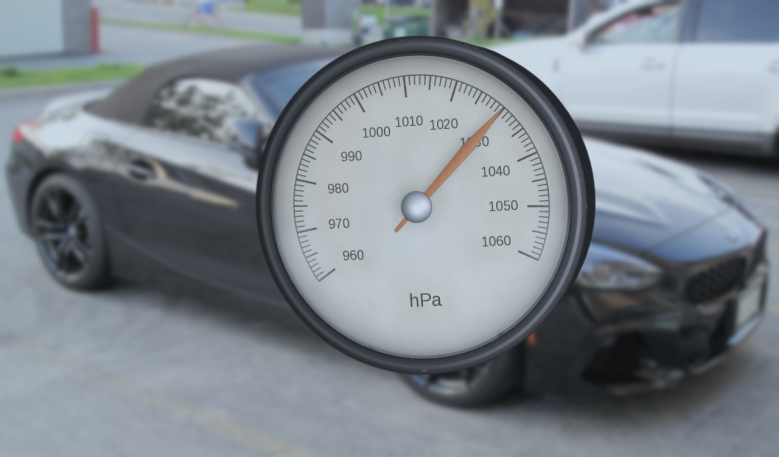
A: 1030 hPa
